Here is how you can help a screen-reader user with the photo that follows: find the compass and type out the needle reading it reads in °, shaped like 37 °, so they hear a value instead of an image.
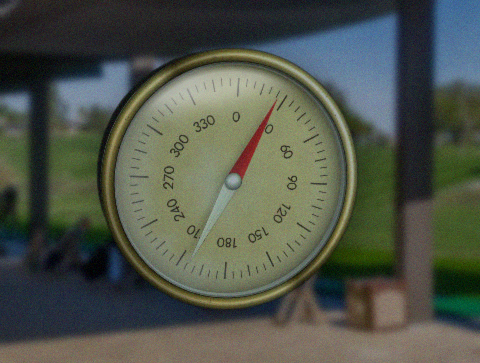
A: 25 °
